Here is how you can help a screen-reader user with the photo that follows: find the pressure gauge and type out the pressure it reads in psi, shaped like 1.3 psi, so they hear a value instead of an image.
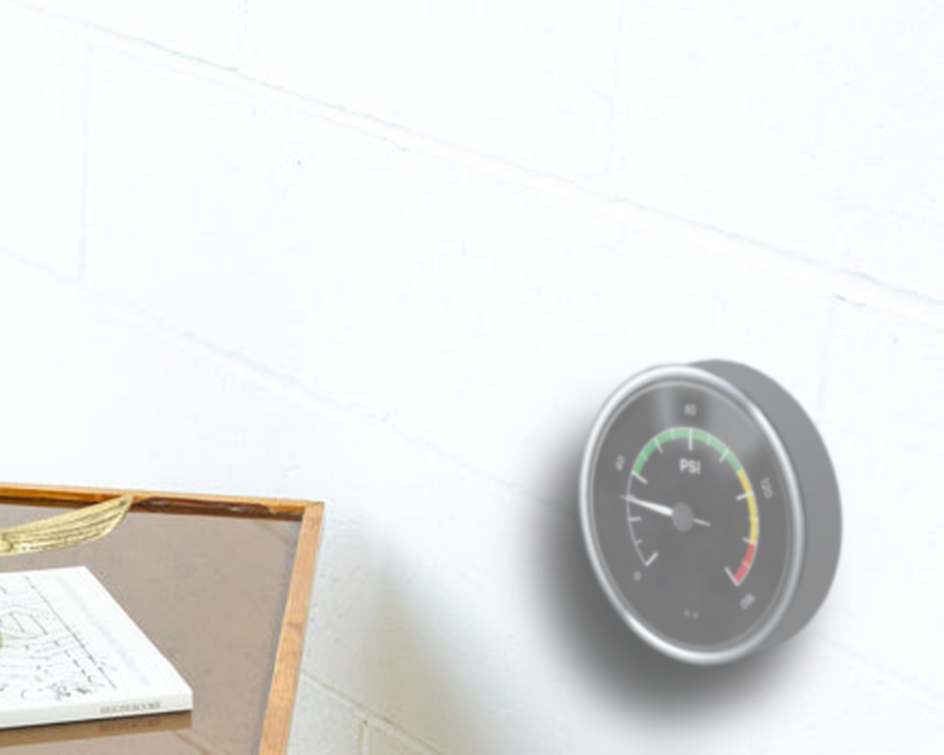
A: 30 psi
